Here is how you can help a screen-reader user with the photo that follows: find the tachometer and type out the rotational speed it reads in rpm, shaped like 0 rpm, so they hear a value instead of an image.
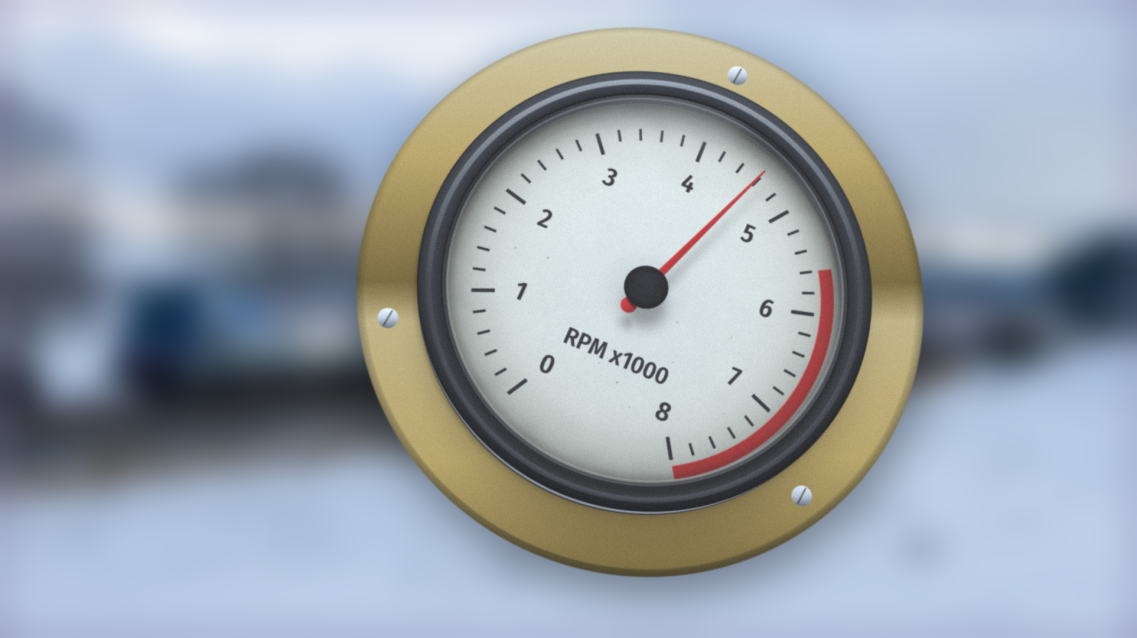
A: 4600 rpm
